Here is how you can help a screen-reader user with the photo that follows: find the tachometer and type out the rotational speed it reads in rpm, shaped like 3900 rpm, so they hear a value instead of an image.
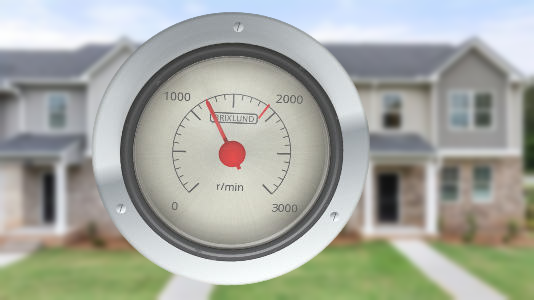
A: 1200 rpm
